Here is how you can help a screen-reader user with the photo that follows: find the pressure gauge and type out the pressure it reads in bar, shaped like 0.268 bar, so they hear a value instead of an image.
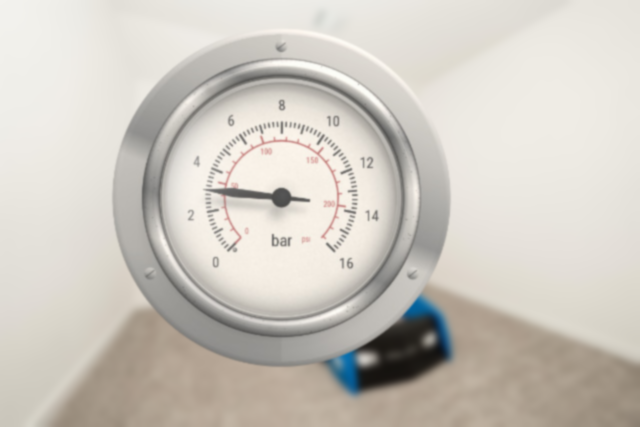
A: 3 bar
